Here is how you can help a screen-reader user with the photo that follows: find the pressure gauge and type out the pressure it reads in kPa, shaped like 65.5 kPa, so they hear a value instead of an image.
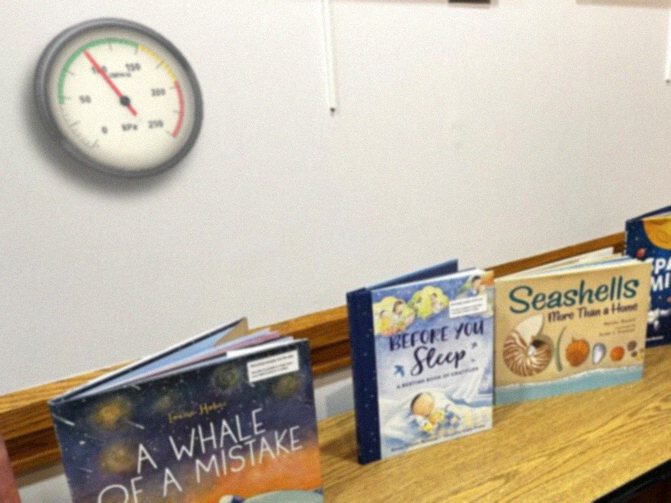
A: 100 kPa
